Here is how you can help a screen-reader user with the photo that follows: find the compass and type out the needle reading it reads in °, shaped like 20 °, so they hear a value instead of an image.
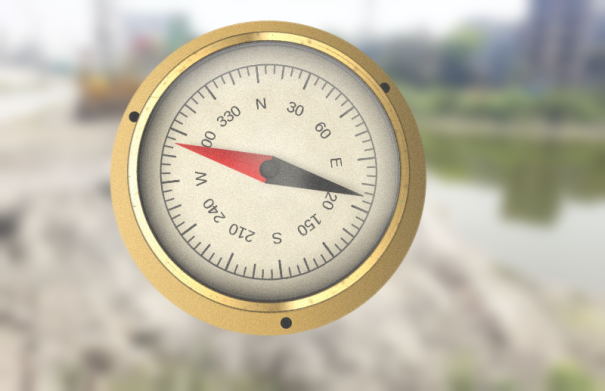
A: 292.5 °
